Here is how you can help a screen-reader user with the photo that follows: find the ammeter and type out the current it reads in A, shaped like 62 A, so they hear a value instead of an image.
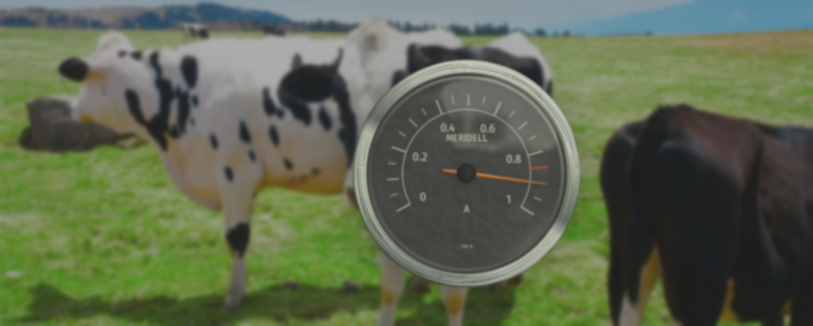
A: 0.9 A
